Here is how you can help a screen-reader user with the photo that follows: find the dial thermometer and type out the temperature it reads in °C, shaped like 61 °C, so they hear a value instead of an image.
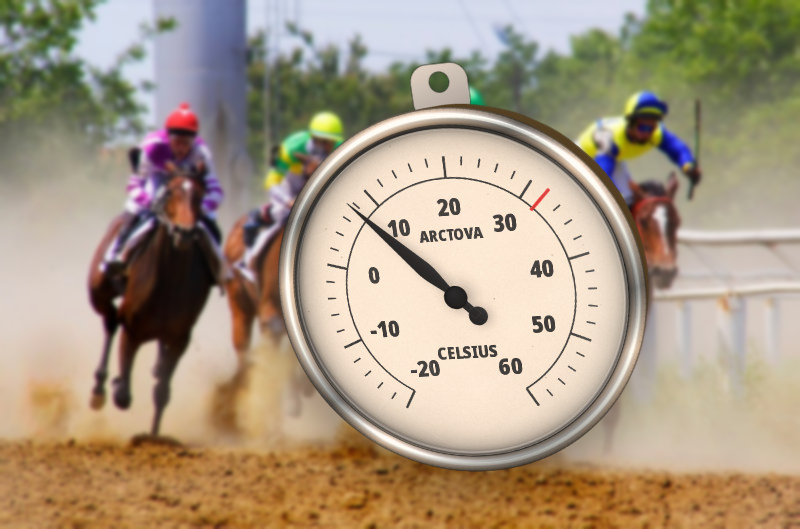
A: 8 °C
